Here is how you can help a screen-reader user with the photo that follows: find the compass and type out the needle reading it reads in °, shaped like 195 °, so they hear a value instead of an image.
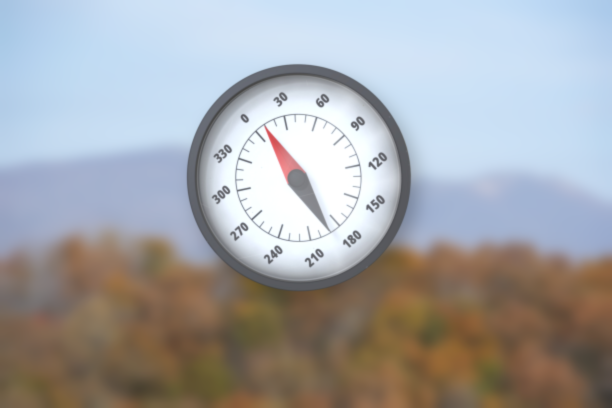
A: 10 °
